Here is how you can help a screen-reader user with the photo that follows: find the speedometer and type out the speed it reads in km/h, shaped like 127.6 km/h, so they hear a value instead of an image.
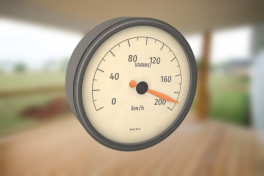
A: 190 km/h
